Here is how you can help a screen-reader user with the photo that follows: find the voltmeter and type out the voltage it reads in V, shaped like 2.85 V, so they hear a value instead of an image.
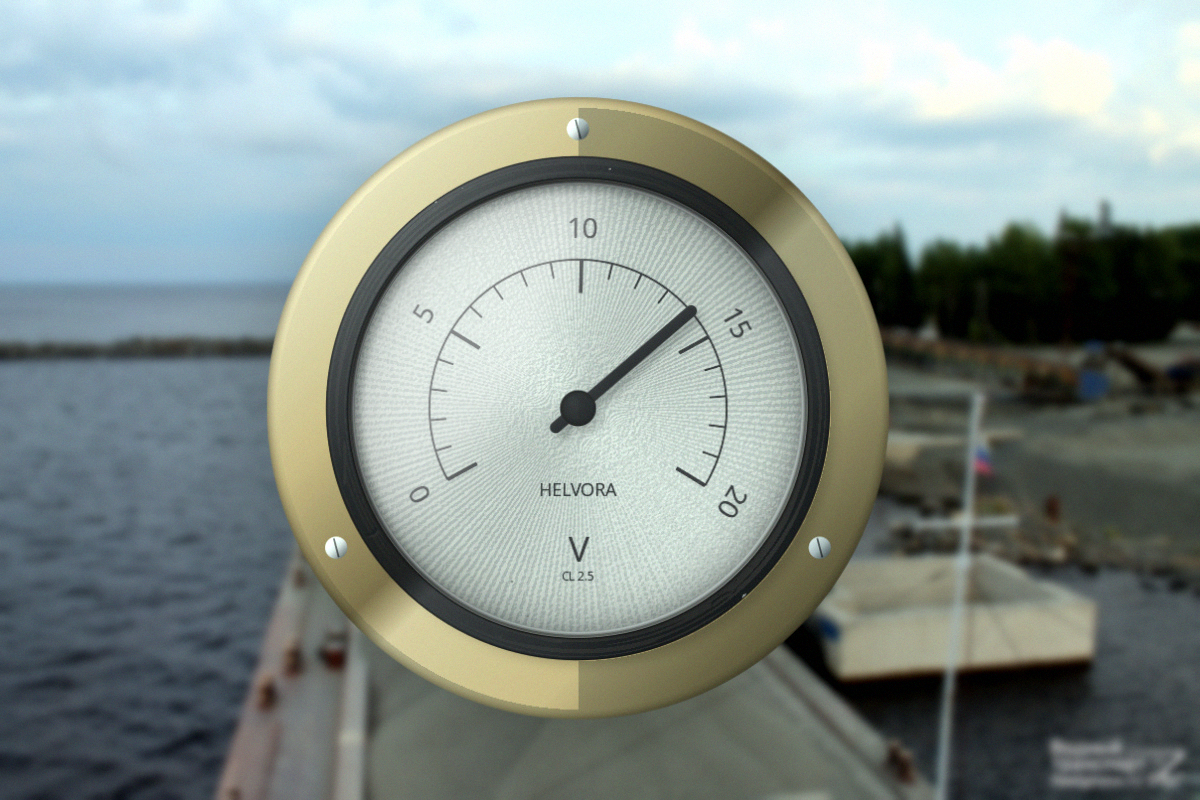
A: 14 V
